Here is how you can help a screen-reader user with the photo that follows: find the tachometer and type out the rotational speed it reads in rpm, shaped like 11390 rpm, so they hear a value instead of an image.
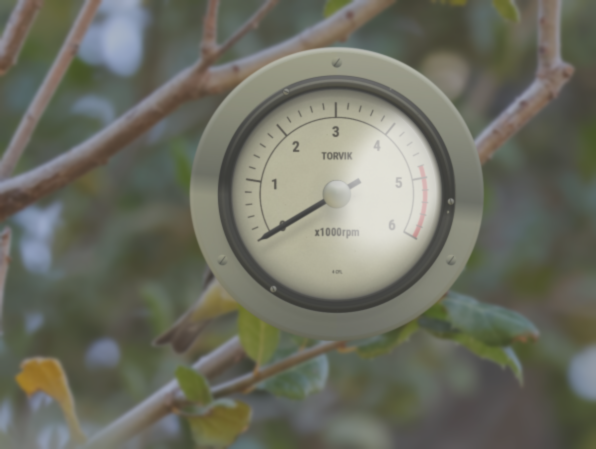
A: 0 rpm
